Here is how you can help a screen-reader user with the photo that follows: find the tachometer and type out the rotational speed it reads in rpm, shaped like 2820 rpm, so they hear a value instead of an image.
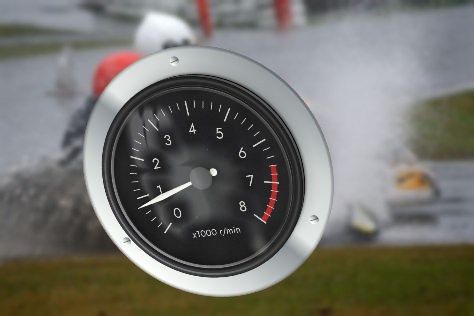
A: 800 rpm
